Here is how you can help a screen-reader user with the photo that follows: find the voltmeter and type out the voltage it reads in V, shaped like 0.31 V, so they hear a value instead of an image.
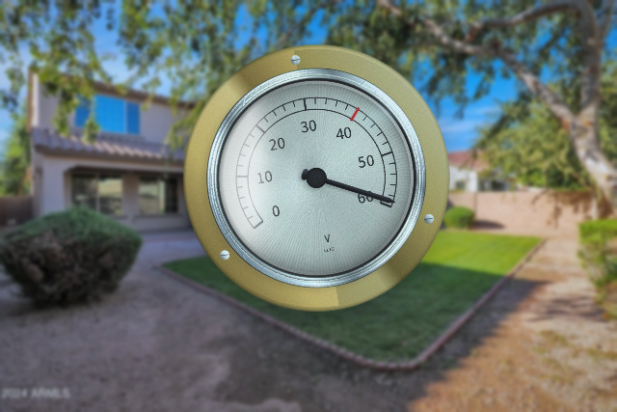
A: 59 V
